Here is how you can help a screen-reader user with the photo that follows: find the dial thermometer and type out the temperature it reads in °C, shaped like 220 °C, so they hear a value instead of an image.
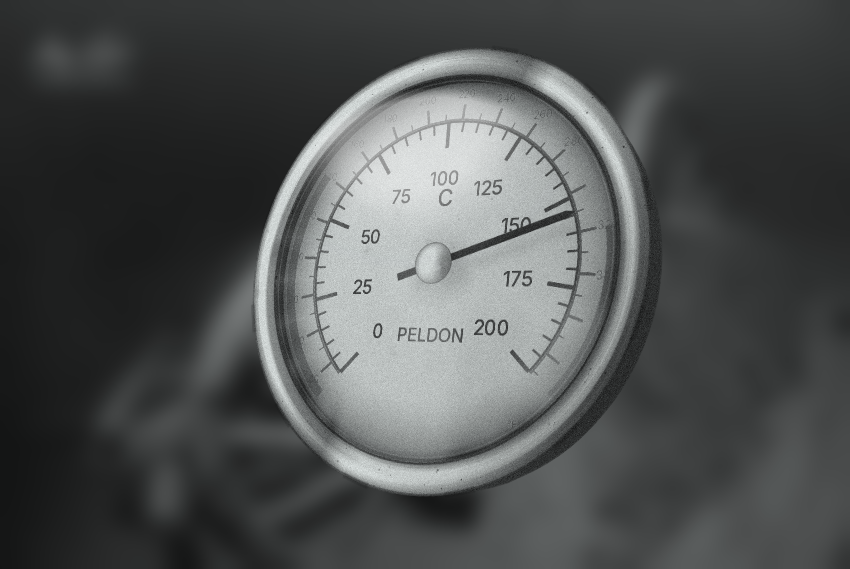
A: 155 °C
